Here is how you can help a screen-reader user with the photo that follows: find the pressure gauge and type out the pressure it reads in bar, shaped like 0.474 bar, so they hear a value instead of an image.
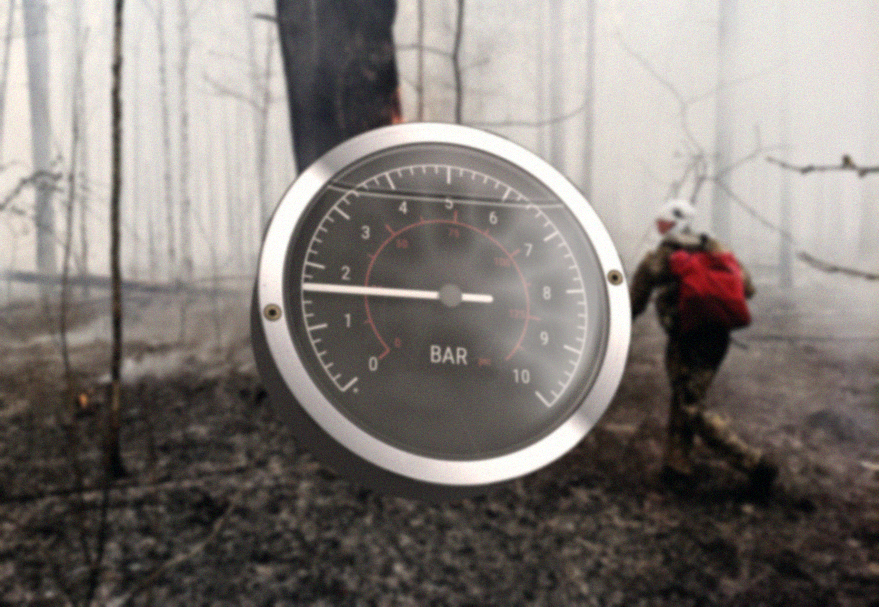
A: 1.6 bar
